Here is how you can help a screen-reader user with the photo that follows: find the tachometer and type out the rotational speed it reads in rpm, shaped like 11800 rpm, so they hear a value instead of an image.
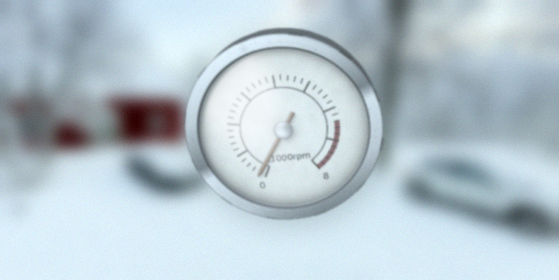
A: 200 rpm
